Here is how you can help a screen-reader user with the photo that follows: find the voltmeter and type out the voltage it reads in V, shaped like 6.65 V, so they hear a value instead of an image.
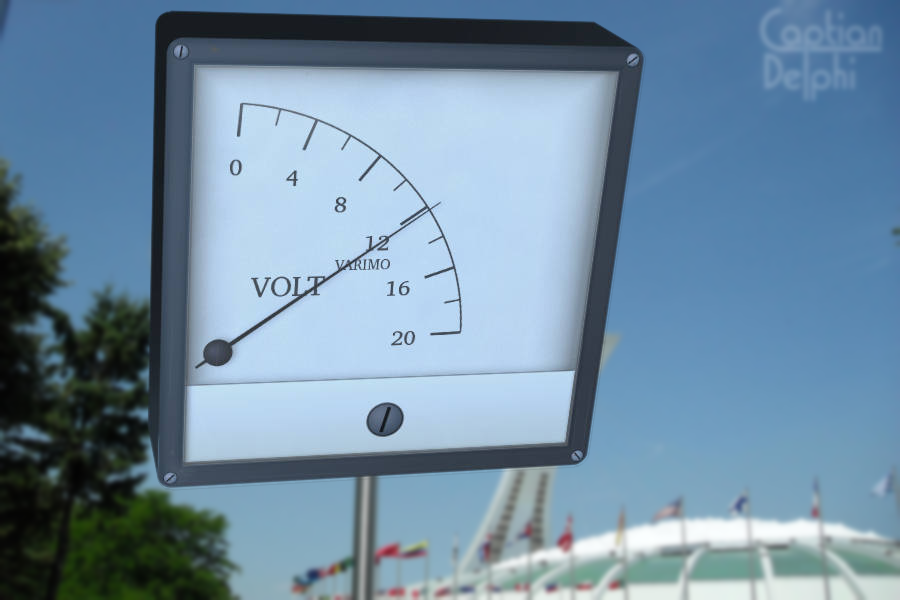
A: 12 V
